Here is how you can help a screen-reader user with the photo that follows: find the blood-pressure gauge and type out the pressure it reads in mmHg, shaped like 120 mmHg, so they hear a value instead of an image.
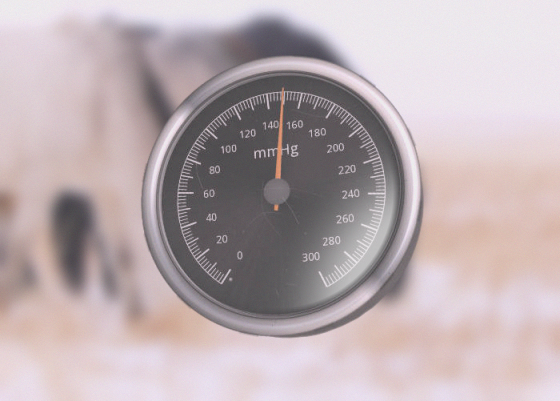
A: 150 mmHg
